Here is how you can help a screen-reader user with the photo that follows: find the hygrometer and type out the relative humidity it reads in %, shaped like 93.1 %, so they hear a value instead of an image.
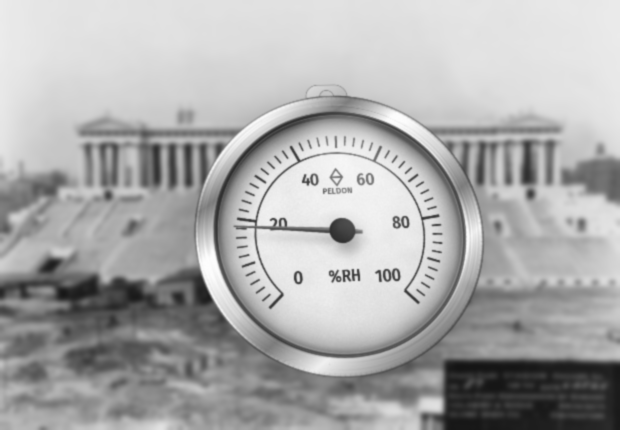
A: 18 %
